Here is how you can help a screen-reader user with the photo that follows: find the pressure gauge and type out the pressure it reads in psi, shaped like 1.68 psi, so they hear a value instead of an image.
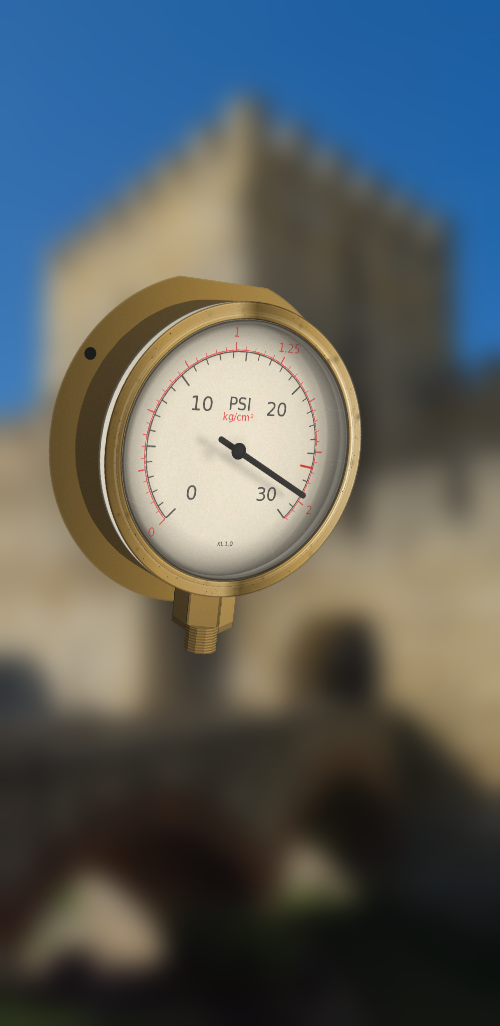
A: 28 psi
